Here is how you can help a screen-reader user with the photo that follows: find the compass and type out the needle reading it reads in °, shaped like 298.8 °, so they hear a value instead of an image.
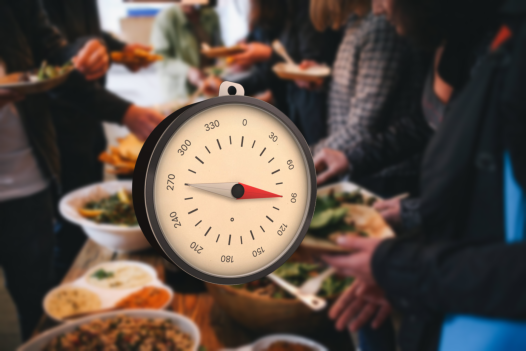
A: 90 °
